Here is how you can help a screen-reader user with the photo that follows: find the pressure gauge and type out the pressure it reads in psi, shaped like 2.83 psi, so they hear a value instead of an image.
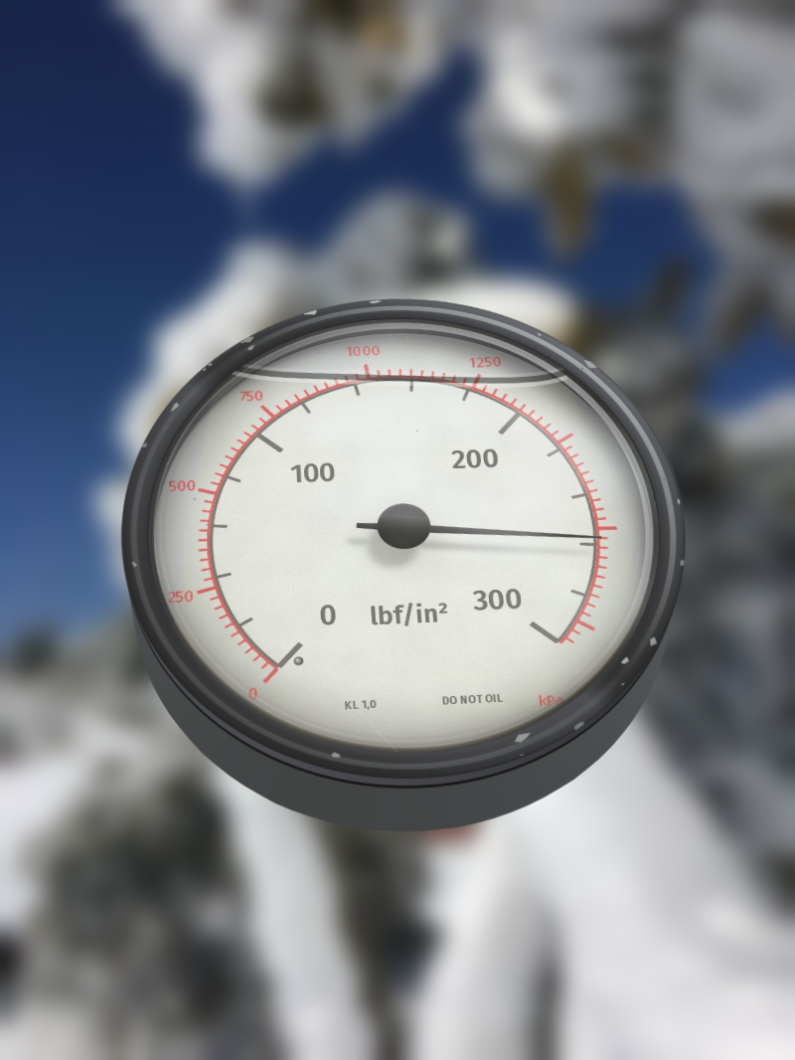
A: 260 psi
